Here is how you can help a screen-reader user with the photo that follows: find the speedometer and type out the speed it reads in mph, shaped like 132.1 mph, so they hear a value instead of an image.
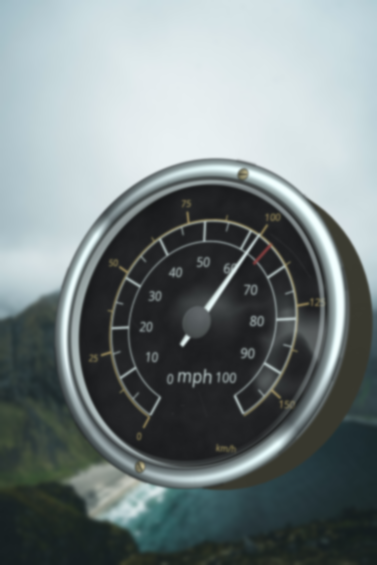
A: 62.5 mph
